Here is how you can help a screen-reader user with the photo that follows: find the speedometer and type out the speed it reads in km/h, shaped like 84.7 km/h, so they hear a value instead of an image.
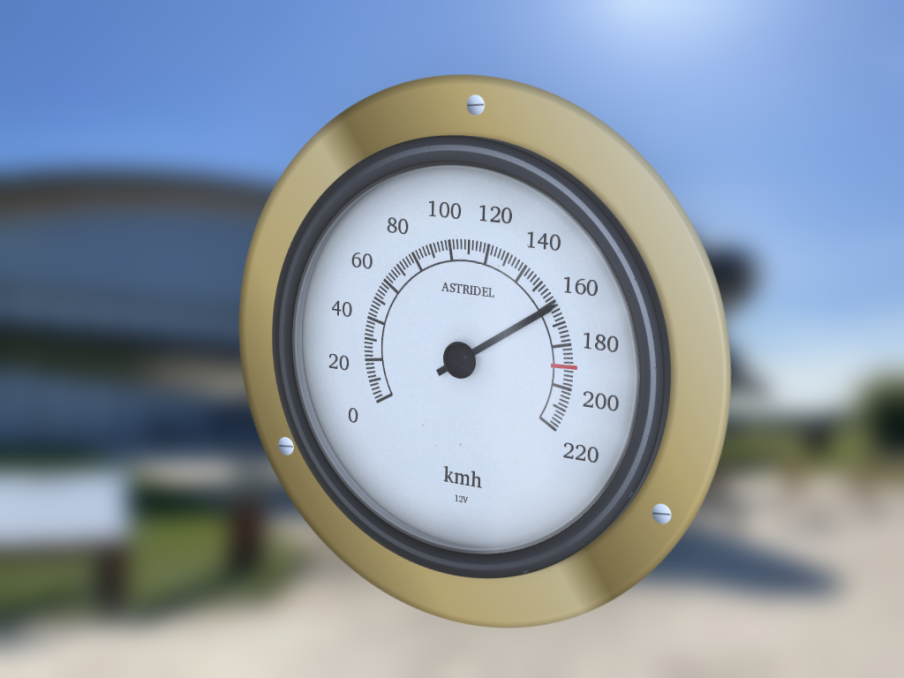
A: 162 km/h
